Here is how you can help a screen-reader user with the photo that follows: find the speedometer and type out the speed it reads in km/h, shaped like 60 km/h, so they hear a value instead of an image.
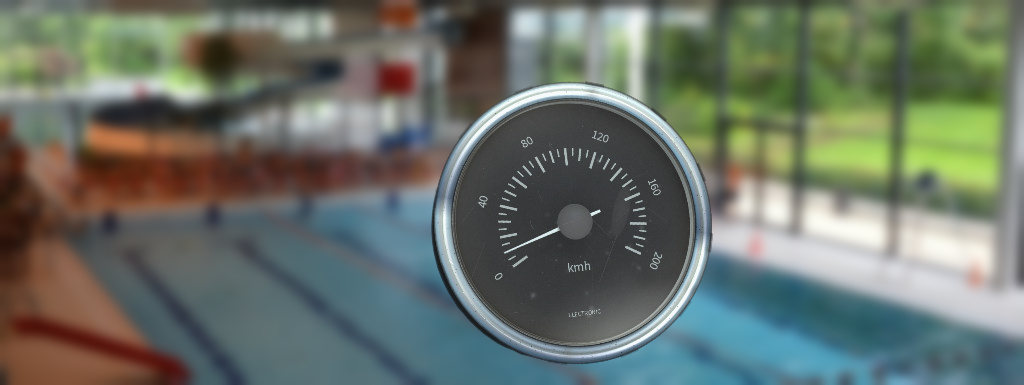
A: 10 km/h
